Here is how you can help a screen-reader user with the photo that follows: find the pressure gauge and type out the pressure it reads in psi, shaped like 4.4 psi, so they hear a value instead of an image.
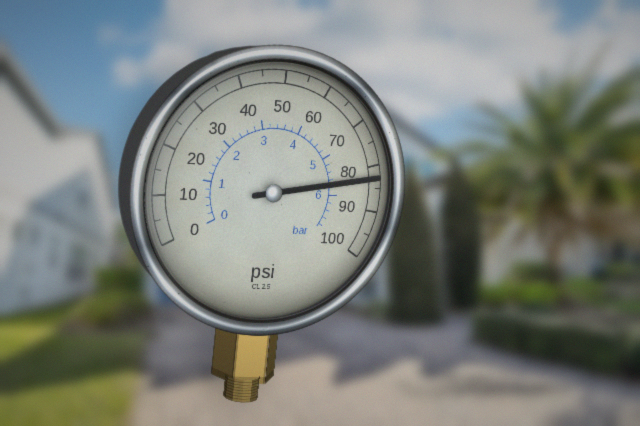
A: 82.5 psi
